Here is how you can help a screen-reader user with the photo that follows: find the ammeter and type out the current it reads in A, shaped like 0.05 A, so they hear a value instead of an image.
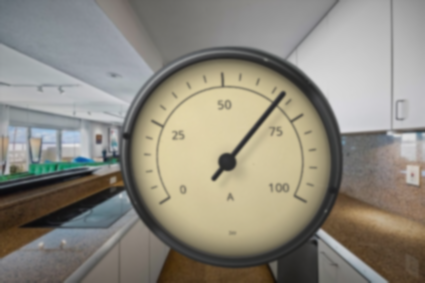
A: 67.5 A
